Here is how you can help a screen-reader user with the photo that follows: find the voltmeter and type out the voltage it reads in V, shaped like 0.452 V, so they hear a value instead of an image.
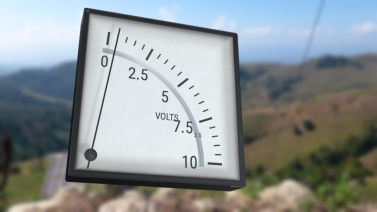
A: 0.5 V
